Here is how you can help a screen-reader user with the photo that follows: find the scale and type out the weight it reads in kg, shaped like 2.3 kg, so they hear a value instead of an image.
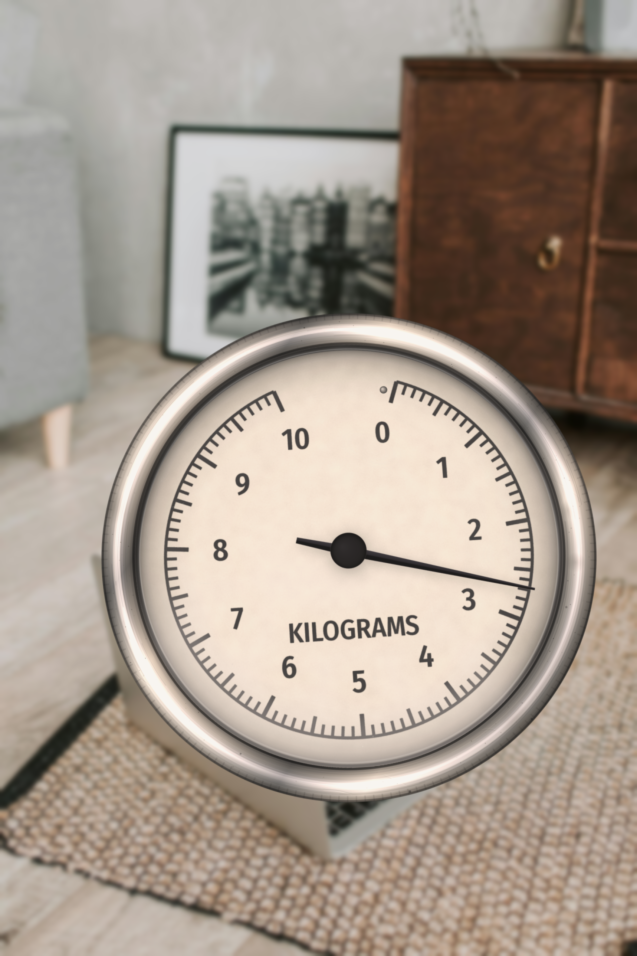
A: 2.7 kg
